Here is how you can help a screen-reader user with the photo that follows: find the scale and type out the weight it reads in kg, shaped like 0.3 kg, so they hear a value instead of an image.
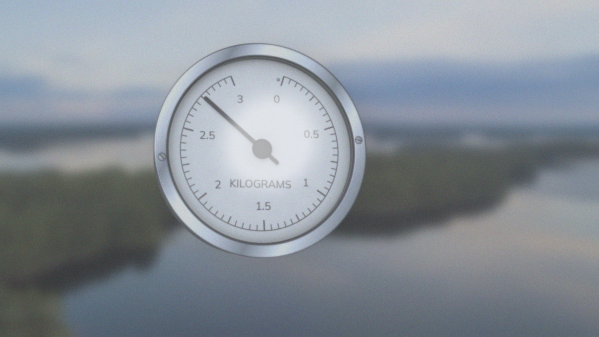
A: 2.75 kg
